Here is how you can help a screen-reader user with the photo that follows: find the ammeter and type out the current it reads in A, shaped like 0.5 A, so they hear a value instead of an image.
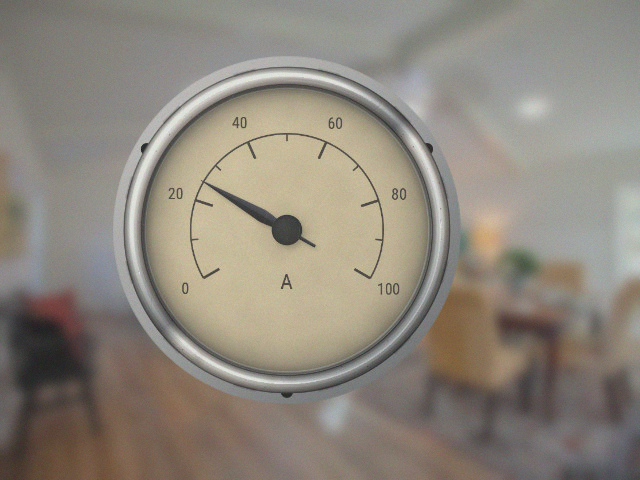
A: 25 A
